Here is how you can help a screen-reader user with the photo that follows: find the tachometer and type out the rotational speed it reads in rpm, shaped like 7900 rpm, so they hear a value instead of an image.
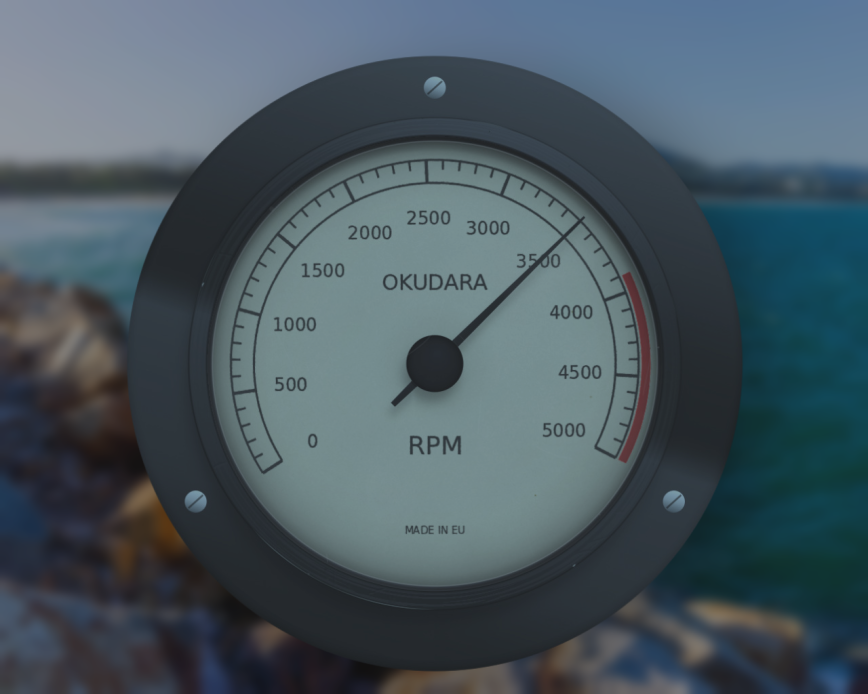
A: 3500 rpm
